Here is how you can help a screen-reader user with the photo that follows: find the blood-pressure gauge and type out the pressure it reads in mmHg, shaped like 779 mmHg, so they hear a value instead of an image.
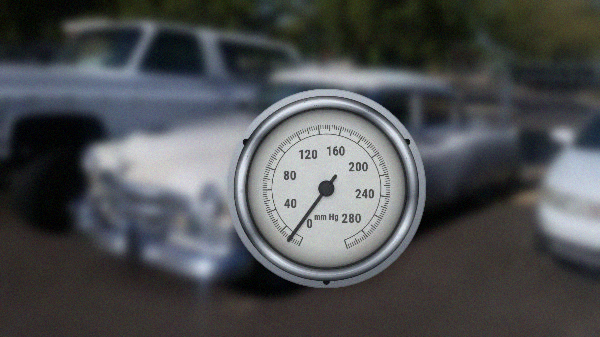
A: 10 mmHg
